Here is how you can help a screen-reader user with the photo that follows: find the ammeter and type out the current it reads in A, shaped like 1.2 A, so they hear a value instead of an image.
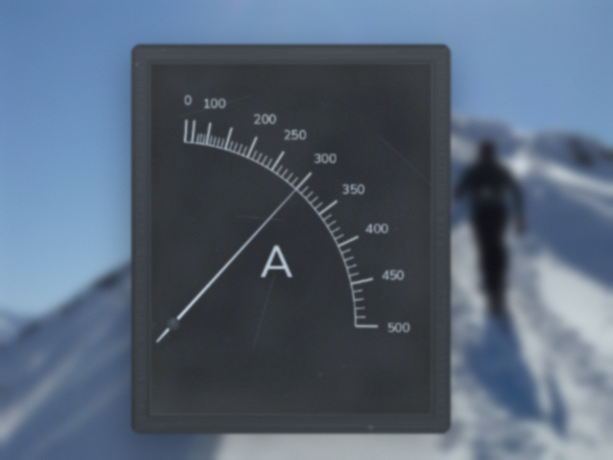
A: 300 A
